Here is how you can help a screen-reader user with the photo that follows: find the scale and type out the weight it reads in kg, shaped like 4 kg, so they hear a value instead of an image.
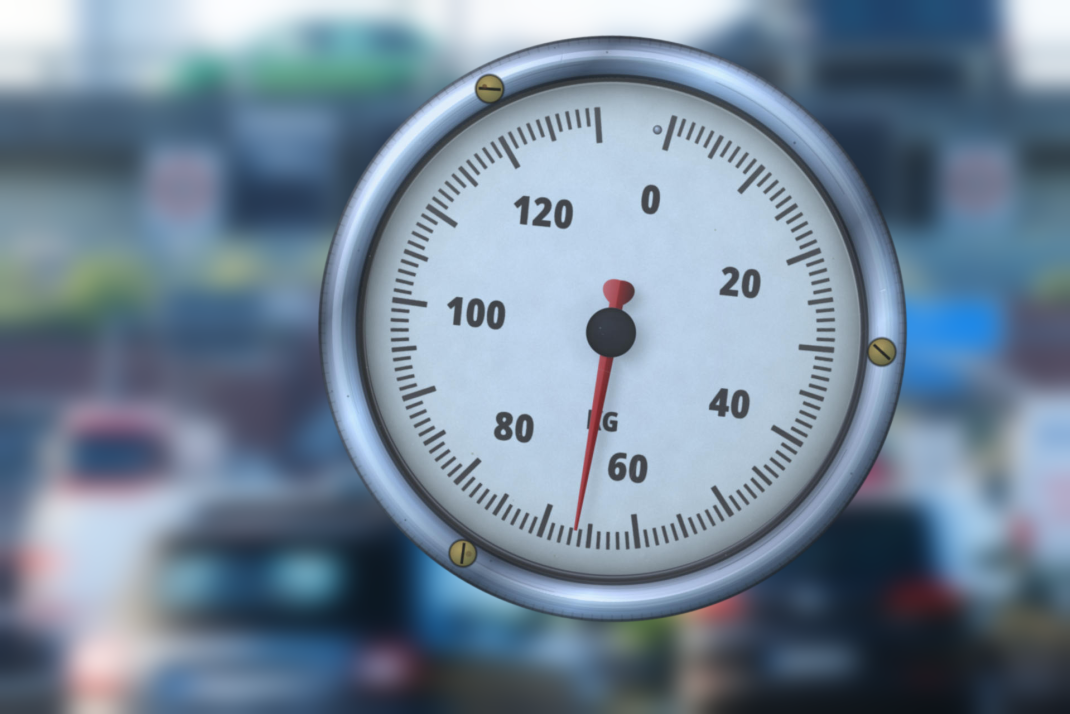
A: 66.5 kg
